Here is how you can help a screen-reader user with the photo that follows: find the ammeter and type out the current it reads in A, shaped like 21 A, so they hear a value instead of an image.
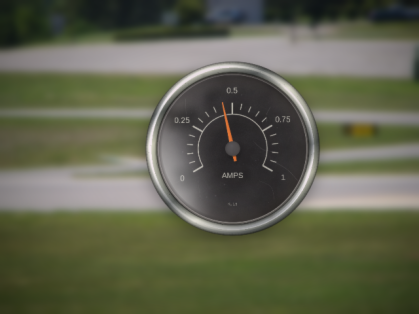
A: 0.45 A
